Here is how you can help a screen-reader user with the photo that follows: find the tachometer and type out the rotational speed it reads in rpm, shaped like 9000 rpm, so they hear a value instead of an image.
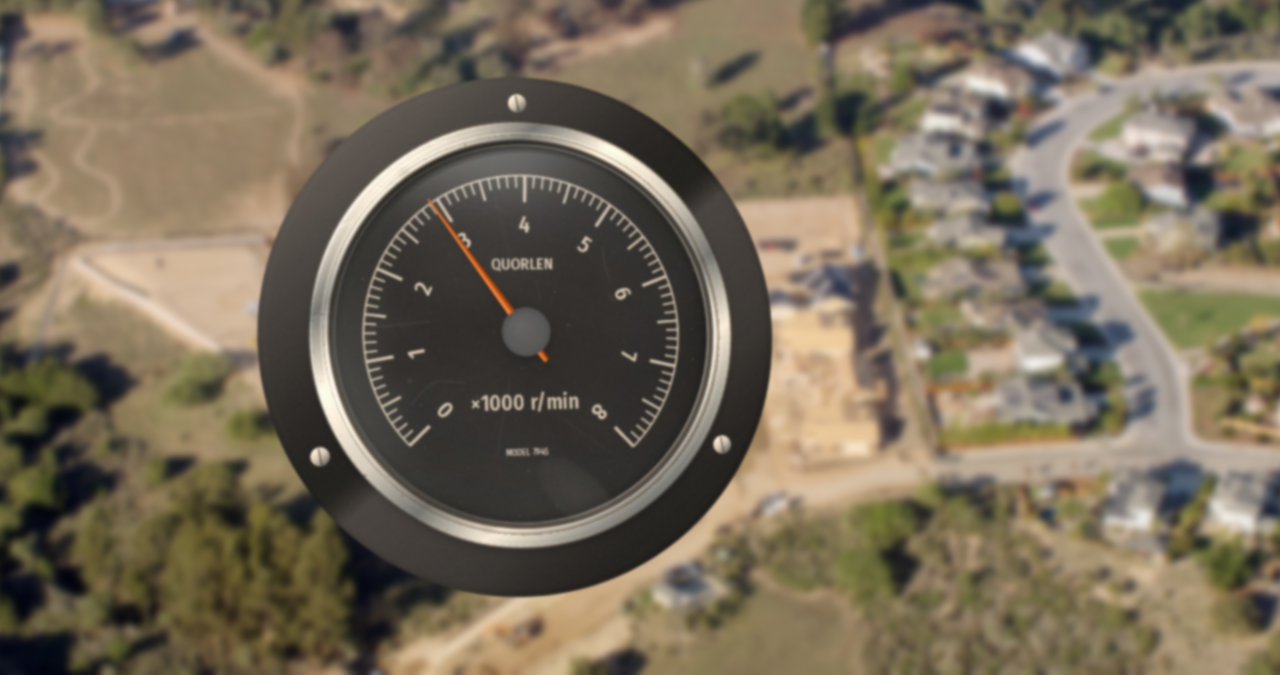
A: 2900 rpm
